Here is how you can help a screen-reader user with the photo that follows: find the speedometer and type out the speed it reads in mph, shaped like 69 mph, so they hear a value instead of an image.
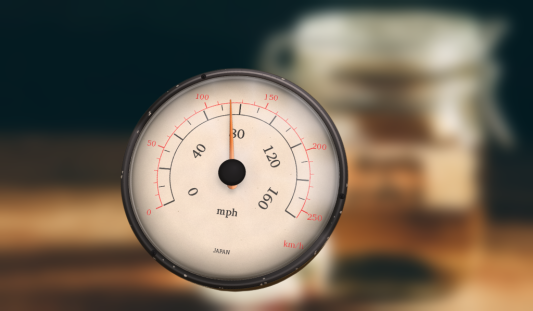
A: 75 mph
